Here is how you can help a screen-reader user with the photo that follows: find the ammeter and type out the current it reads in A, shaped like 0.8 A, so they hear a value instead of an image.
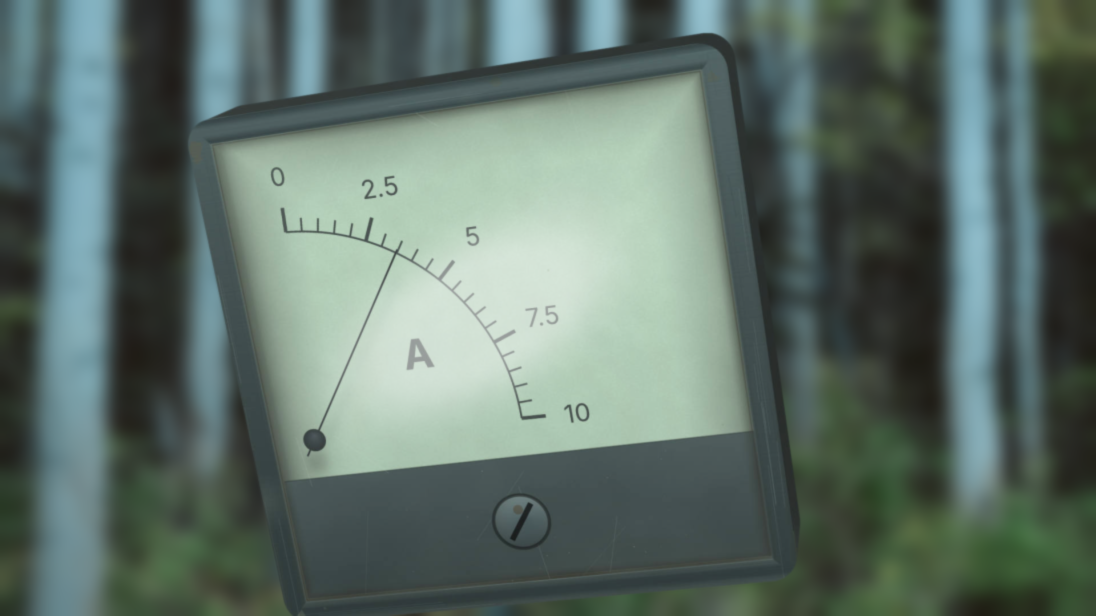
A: 3.5 A
